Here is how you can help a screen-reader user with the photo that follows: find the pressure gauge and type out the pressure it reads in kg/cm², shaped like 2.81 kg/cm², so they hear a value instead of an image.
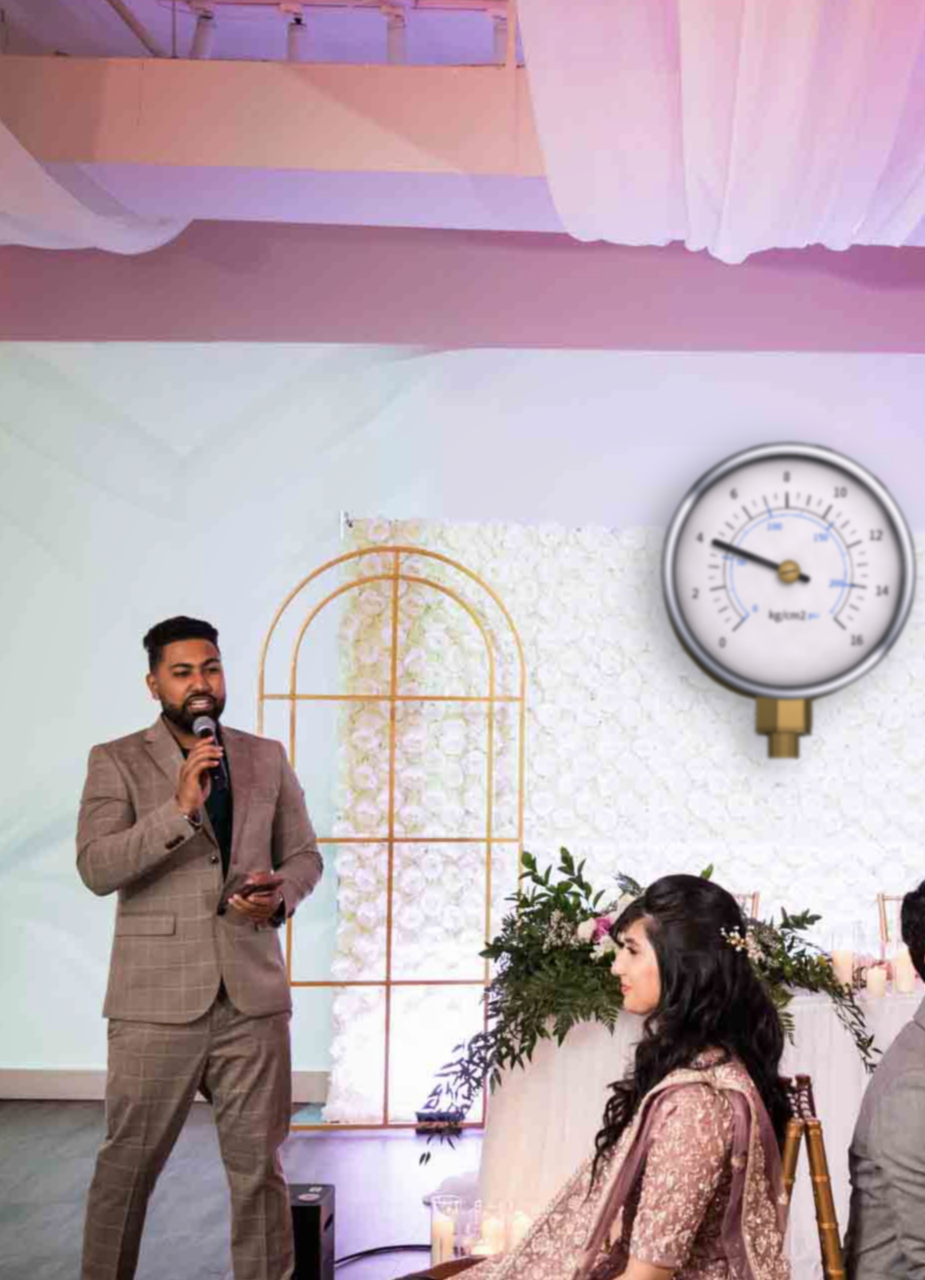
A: 4 kg/cm²
